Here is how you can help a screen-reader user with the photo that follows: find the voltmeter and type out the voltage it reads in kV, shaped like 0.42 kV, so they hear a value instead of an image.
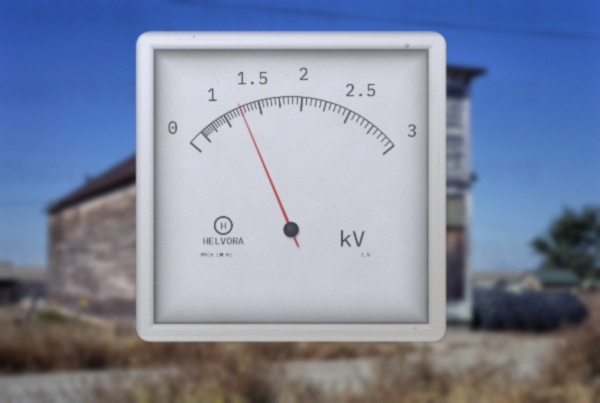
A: 1.25 kV
